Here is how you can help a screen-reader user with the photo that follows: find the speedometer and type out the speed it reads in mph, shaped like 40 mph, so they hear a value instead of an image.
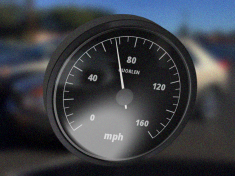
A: 67.5 mph
